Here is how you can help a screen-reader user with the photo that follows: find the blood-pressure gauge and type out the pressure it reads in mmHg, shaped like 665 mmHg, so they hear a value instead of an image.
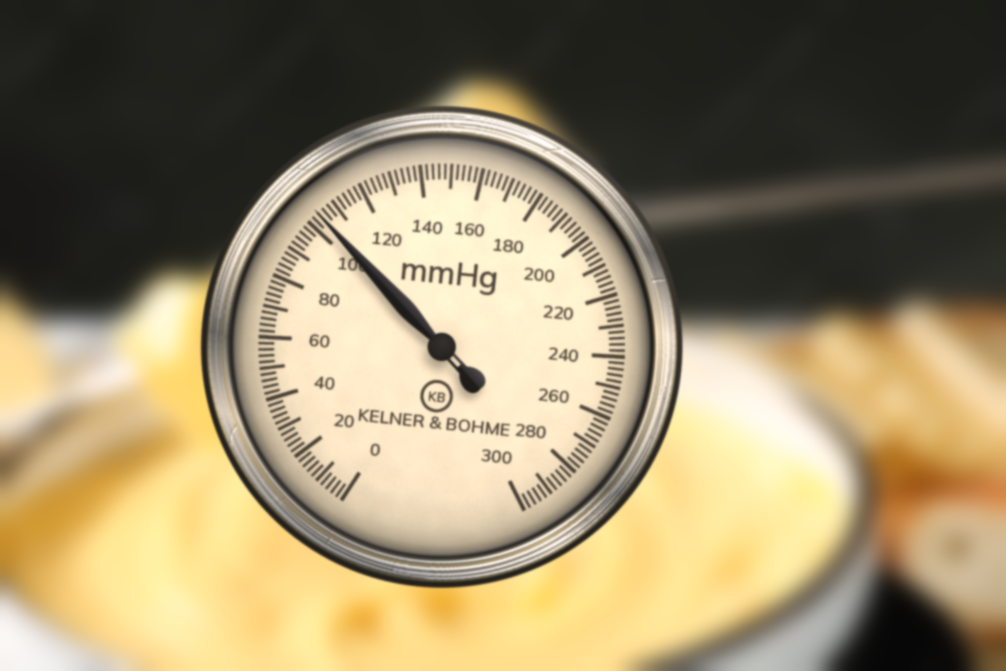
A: 104 mmHg
